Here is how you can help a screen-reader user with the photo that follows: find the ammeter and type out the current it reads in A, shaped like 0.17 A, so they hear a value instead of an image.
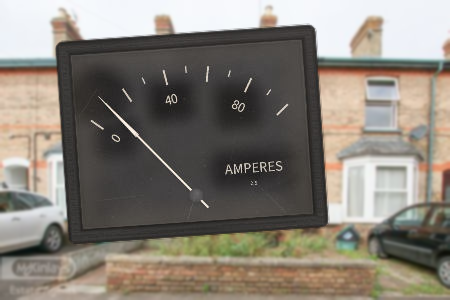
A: 10 A
